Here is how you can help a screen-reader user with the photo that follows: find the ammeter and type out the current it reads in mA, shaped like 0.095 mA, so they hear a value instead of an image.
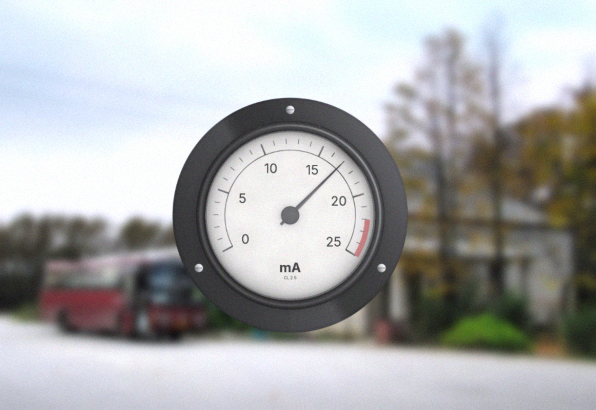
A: 17 mA
